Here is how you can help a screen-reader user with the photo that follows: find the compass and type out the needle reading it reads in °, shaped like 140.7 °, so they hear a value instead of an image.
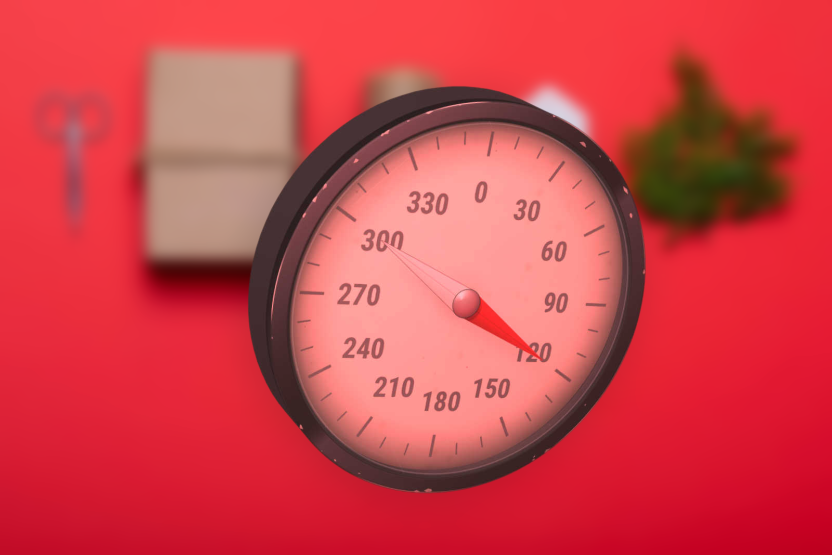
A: 120 °
